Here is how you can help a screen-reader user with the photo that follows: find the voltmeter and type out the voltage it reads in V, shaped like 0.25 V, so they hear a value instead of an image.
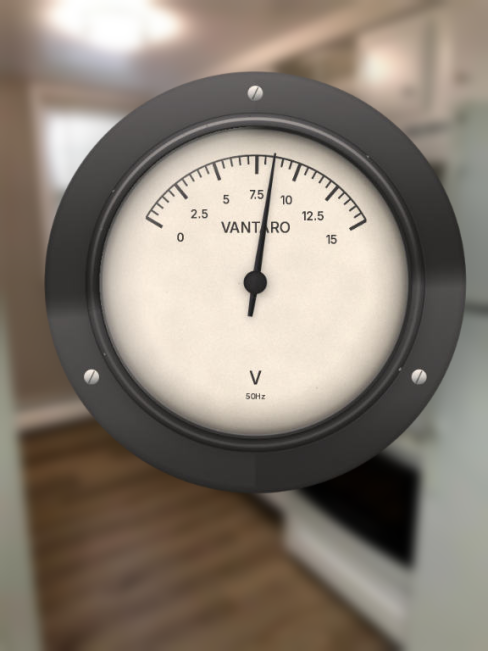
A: 8.5 V
